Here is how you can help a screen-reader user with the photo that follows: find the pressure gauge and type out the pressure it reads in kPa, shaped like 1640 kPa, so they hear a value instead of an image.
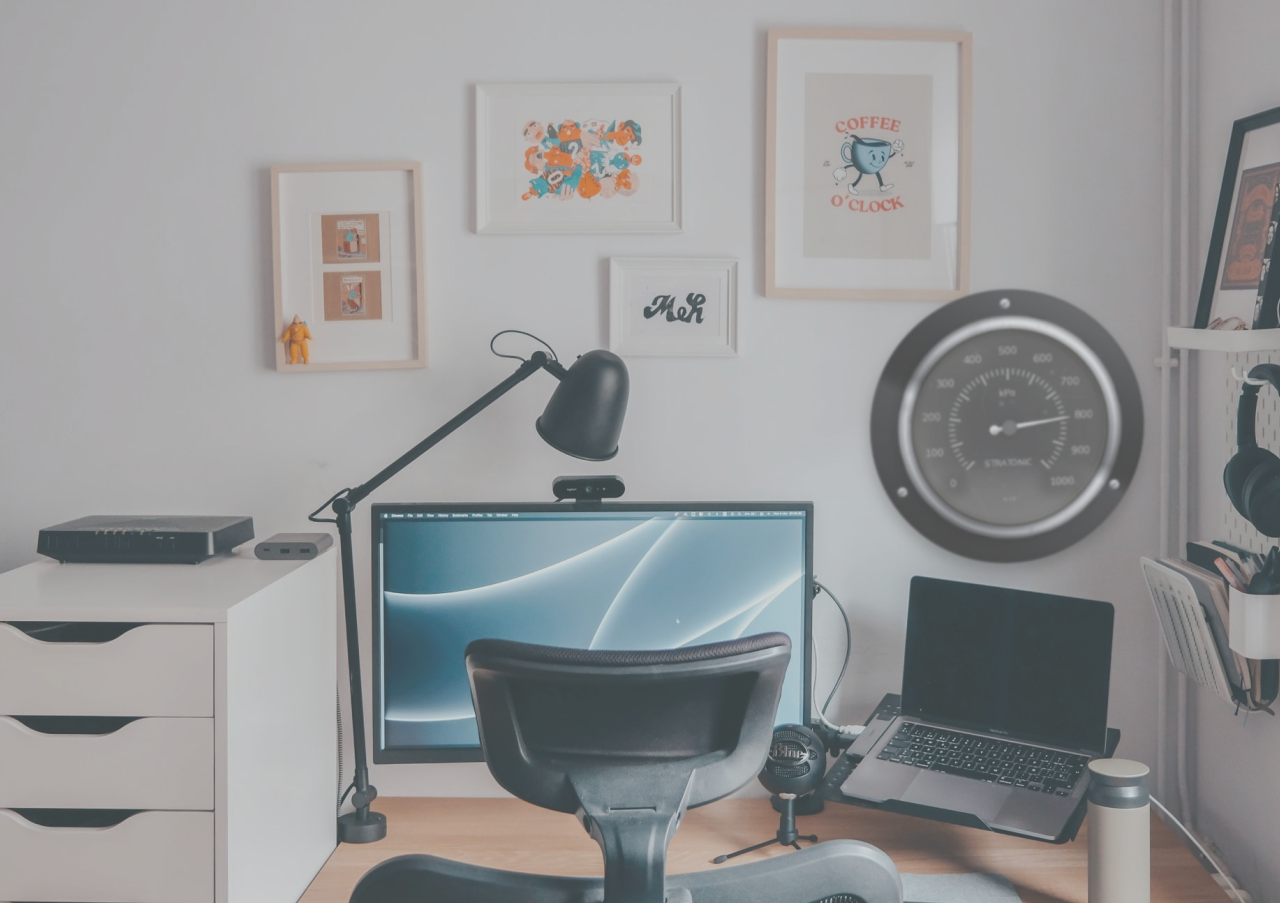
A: 800 kPa
